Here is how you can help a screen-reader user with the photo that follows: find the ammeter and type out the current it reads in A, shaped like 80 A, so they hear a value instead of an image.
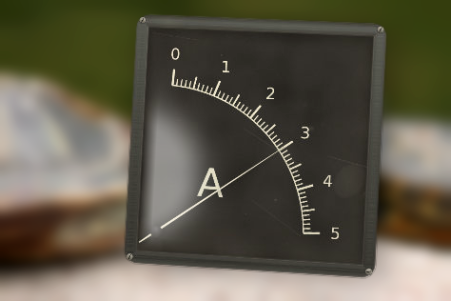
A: 3 A
